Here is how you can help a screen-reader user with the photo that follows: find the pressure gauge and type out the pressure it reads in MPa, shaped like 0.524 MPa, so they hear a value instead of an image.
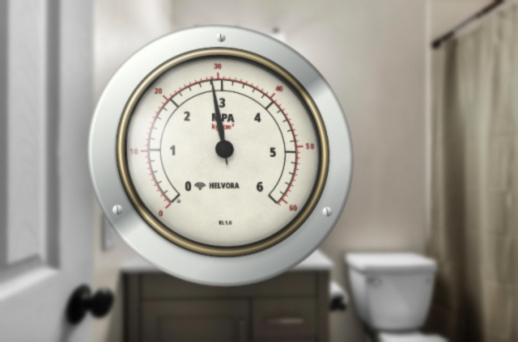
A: 2.8 MPa
